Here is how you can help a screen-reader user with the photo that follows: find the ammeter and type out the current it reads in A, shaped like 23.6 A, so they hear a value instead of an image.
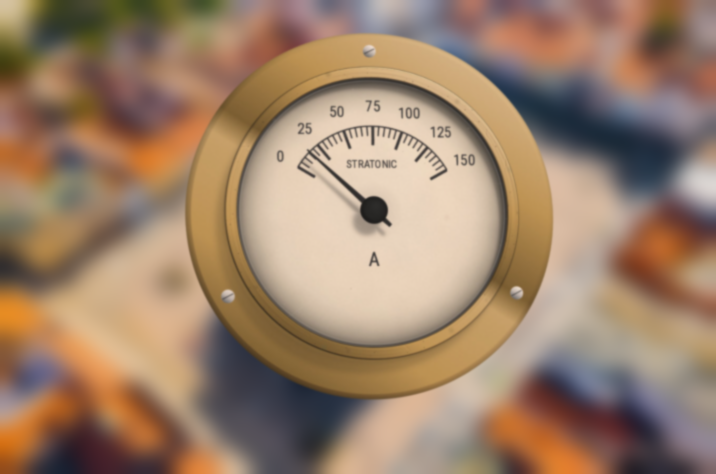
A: 15 A
